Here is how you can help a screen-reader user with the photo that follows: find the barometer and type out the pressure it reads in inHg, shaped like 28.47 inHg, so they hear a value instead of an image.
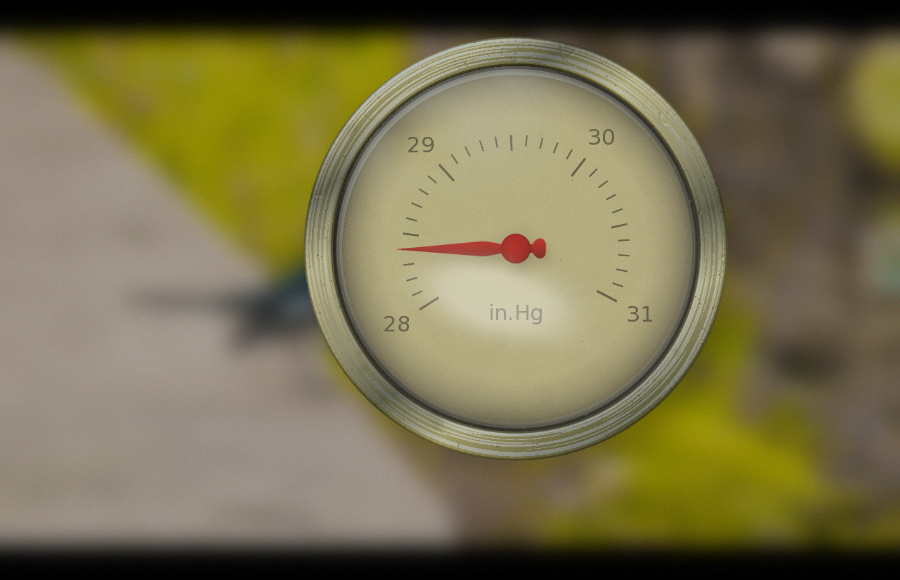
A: 28.4 inHg
